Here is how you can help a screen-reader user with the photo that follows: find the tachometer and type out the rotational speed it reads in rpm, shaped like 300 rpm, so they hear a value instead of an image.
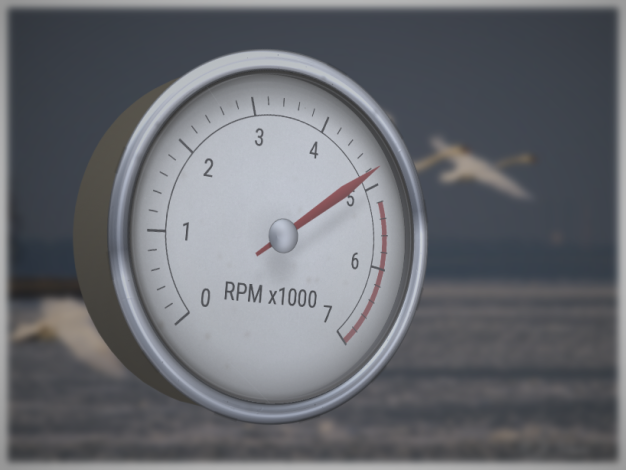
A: 4800 rpm
